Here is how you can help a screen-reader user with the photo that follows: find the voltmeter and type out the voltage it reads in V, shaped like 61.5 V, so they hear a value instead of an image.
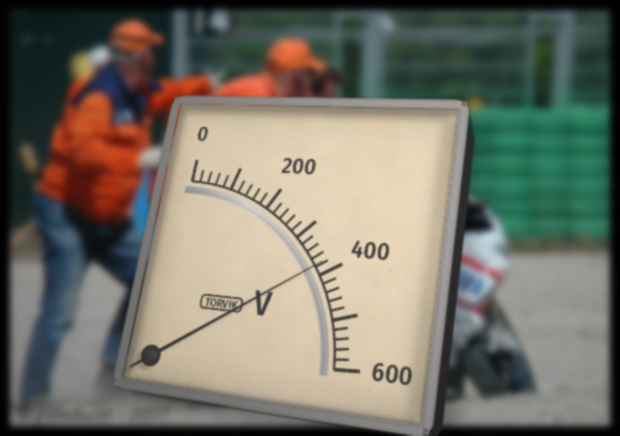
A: 380 V
